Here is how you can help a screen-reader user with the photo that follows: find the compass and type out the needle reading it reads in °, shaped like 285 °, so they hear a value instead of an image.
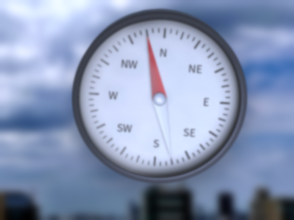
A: 345 °
